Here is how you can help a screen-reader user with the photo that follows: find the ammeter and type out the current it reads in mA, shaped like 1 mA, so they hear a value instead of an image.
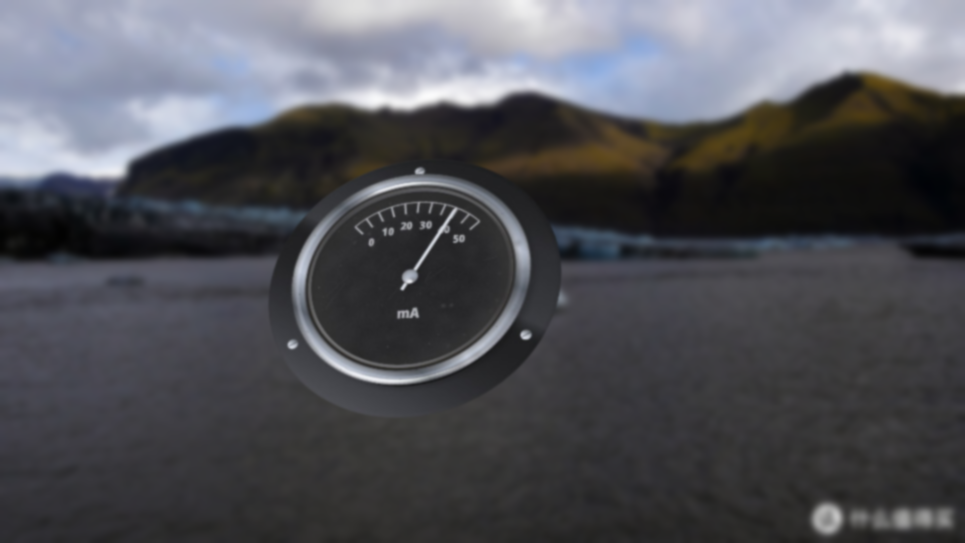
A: 40 mA
